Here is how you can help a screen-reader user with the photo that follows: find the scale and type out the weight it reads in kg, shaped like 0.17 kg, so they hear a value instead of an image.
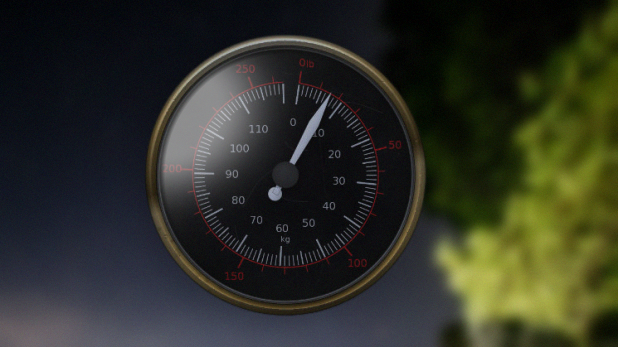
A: 7 kg
